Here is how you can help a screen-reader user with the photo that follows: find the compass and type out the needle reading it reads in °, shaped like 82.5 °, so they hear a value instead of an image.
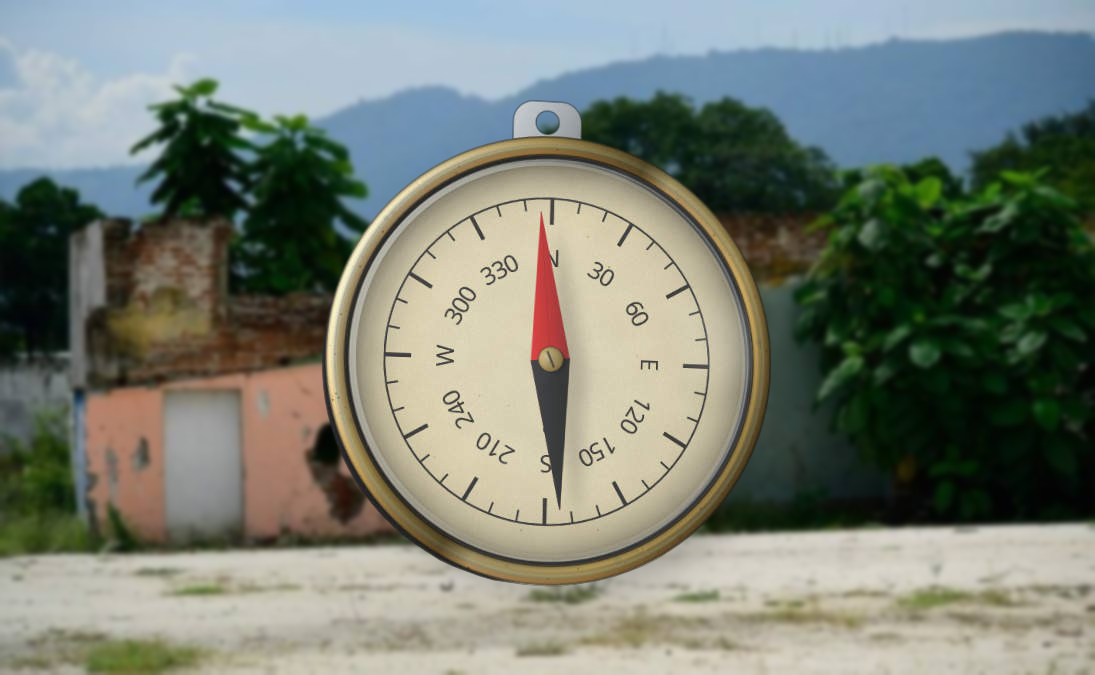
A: 355 °
